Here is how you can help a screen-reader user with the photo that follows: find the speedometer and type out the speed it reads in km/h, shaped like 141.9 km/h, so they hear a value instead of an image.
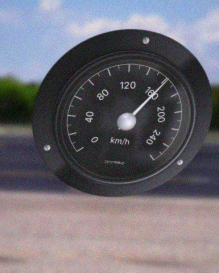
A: 160 km/h
